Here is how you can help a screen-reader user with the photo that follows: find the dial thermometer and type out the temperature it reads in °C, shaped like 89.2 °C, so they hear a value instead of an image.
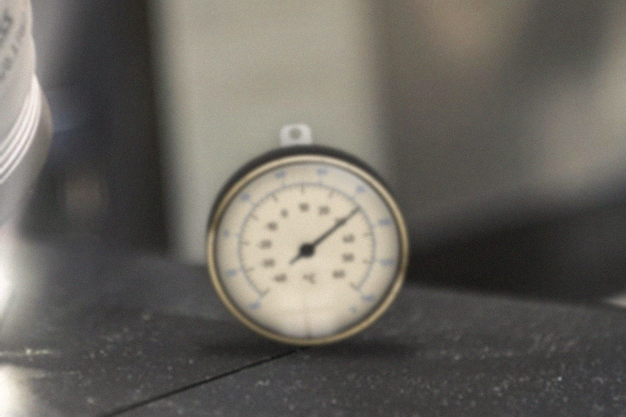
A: 30 °C
